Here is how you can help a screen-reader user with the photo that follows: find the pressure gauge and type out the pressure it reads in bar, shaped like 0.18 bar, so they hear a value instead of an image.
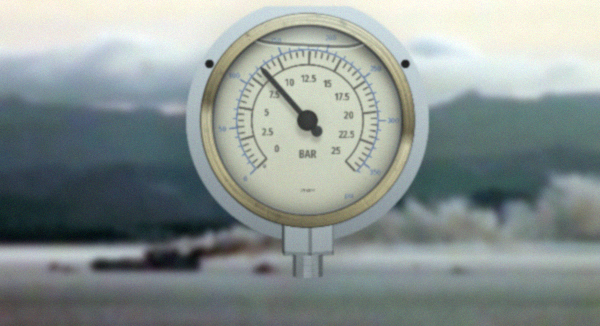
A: 8.5 bar
